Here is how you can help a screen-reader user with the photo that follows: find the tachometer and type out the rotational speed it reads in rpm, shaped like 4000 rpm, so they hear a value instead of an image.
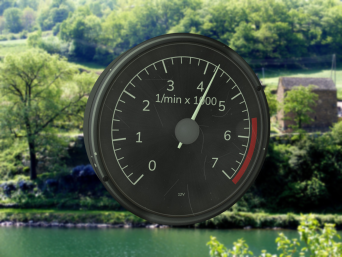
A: 4200 rpm
